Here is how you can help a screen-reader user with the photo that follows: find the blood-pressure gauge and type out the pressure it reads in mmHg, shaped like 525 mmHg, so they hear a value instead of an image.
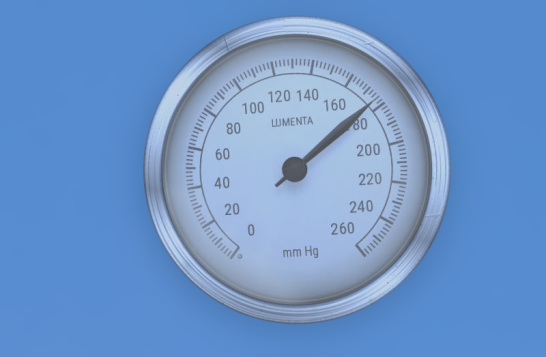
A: 176 mmHg
